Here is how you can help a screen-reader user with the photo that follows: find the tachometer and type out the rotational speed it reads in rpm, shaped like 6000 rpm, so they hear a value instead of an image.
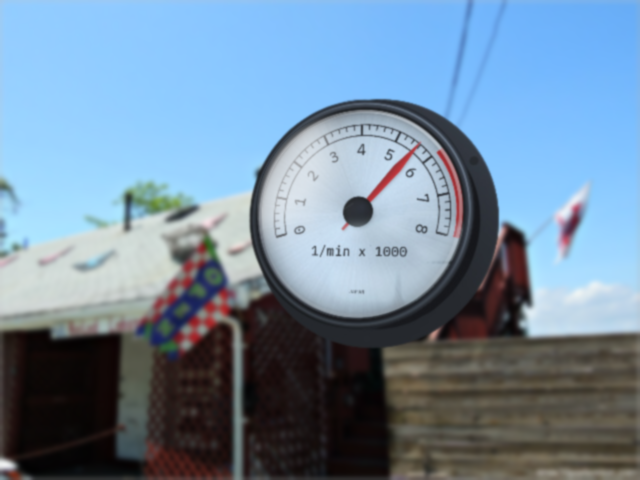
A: 5600 rpm
